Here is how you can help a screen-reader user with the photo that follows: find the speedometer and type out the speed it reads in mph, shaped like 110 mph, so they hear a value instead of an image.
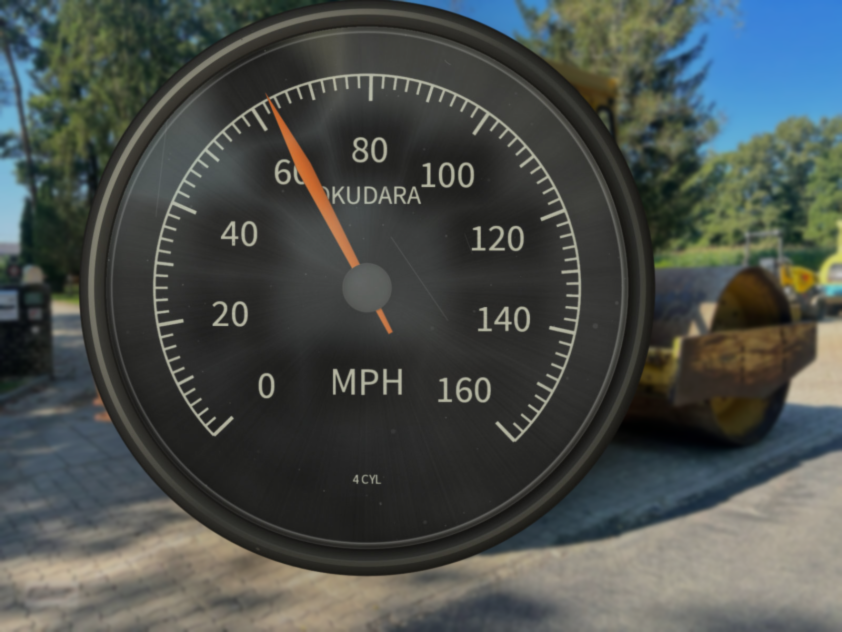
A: 63 mph
